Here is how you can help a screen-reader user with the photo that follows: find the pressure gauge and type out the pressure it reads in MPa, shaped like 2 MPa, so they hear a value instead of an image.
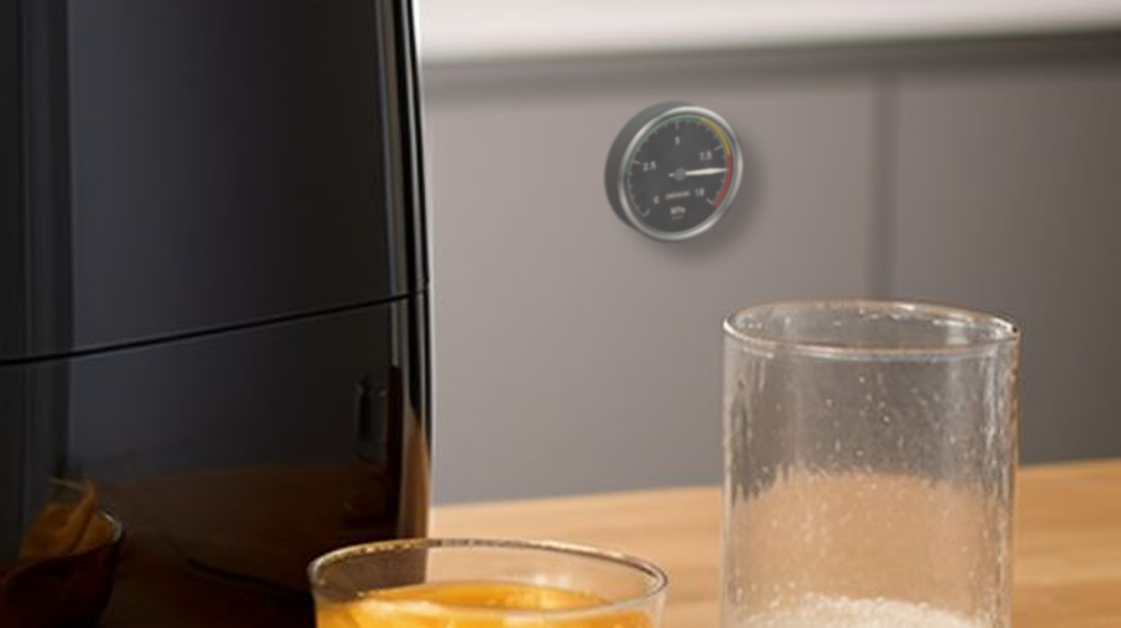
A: 8.5 MPa
